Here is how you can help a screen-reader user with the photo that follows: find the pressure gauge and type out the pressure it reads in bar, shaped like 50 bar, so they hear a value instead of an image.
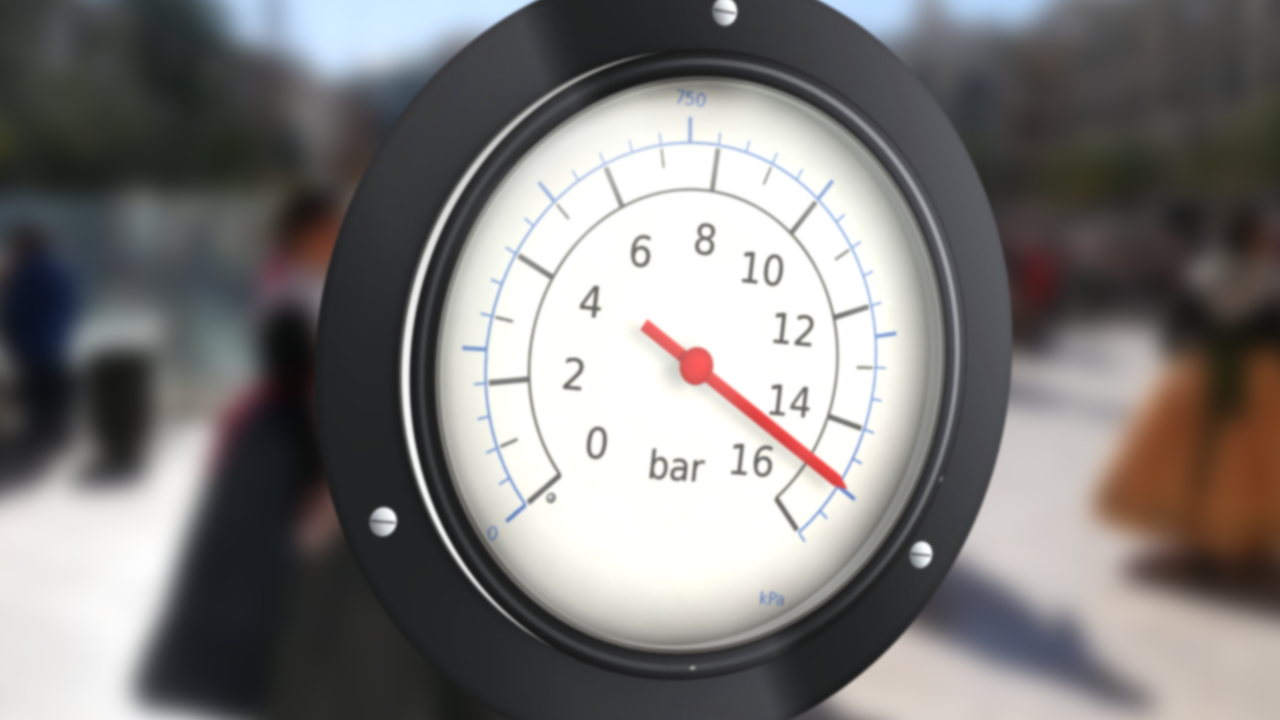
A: 15 bar
